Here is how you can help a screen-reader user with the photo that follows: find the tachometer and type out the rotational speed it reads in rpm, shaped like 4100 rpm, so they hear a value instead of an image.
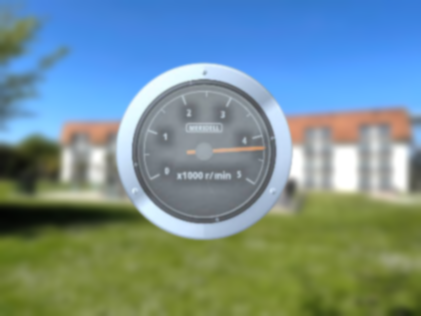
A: 4250 rpm
